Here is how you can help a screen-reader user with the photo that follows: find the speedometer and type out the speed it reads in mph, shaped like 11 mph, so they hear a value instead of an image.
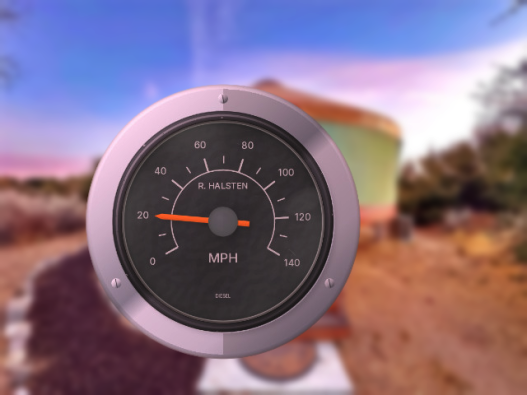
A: 20 mph
